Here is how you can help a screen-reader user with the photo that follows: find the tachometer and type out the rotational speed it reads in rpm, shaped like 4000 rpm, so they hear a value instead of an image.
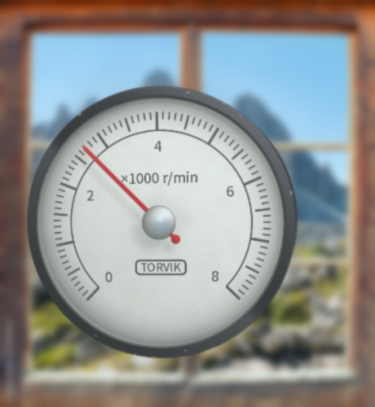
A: 2700 rpm
